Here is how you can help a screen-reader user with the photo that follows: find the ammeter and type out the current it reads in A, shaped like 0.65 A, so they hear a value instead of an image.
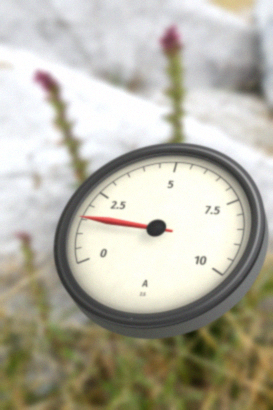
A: 1.5 A
